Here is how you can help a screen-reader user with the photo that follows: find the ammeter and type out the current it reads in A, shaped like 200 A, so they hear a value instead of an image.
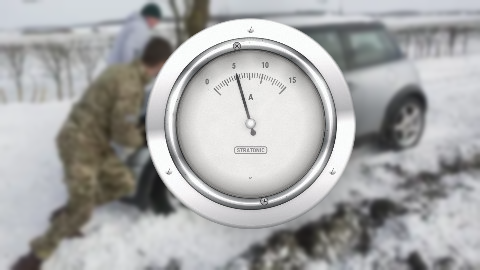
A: 5 A
